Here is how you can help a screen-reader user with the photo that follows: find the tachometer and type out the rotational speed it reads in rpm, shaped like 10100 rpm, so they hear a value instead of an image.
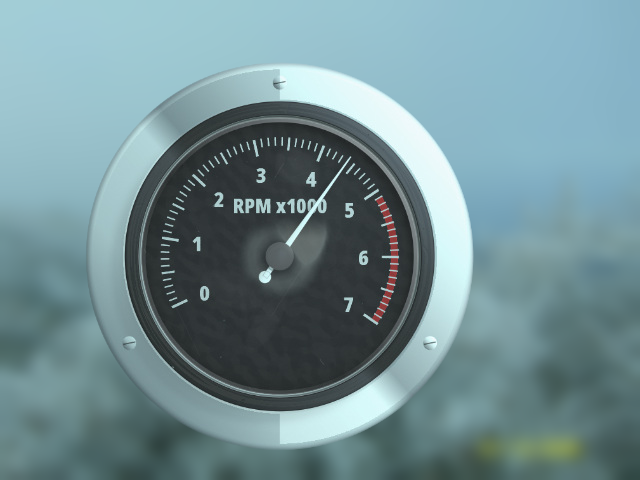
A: 4400 rpm
